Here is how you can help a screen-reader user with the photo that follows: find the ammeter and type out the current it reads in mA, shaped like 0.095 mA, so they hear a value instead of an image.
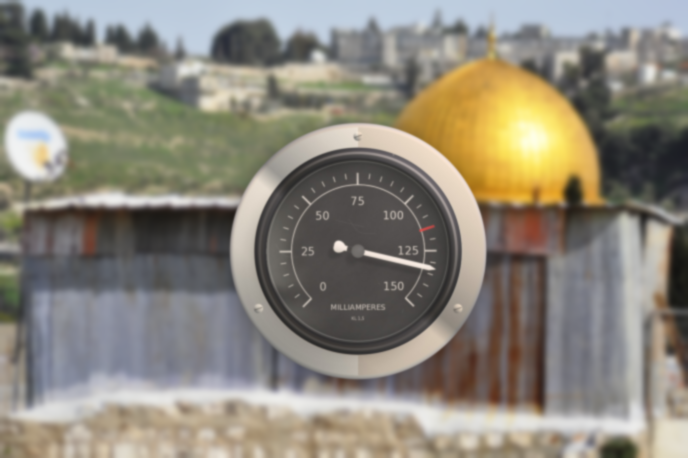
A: 132.5 mA
